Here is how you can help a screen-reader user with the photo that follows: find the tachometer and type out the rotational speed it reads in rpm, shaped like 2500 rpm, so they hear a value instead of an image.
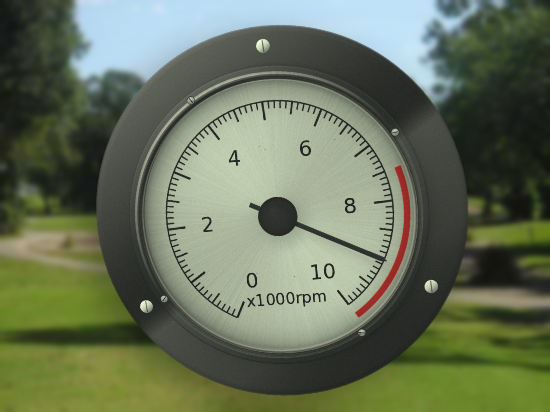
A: 9000 rpm
